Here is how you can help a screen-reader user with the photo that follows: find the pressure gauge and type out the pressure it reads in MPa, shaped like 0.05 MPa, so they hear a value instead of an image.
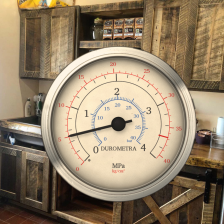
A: 0.5 MPa
